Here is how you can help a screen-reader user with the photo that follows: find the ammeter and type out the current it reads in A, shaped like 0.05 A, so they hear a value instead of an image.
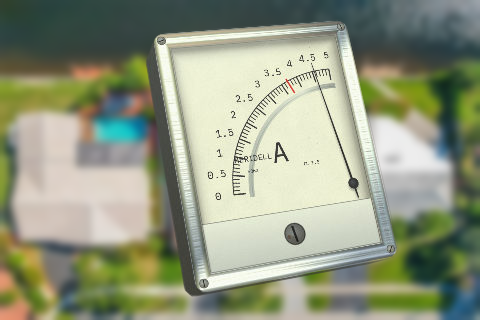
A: 4.5 A
